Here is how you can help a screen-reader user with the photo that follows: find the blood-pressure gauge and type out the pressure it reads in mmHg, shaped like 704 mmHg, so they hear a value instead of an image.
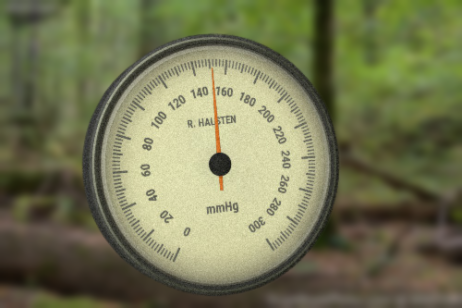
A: 150 mmHg
